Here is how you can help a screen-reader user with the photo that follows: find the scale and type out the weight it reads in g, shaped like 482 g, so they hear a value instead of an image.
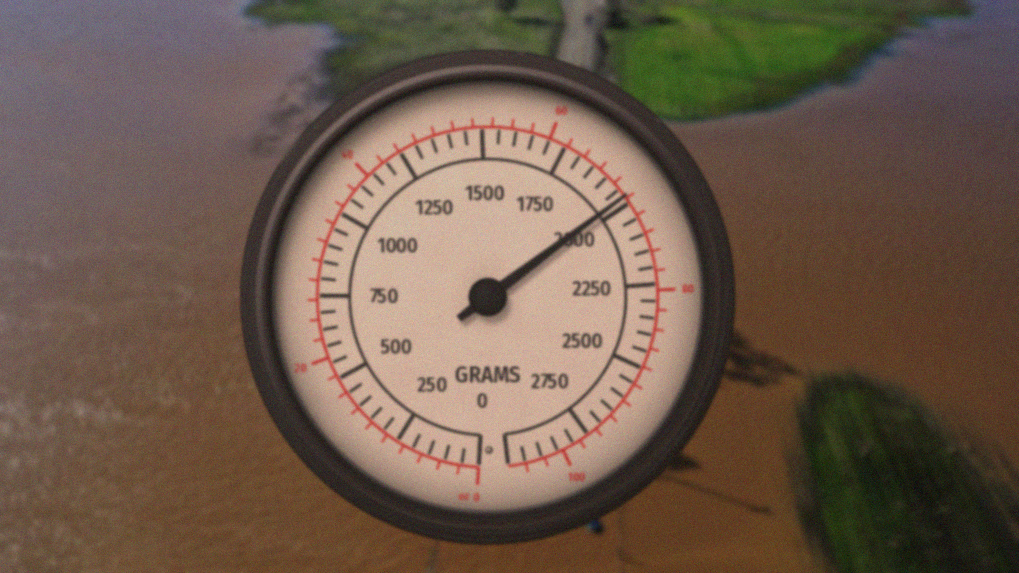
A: 1975 g
